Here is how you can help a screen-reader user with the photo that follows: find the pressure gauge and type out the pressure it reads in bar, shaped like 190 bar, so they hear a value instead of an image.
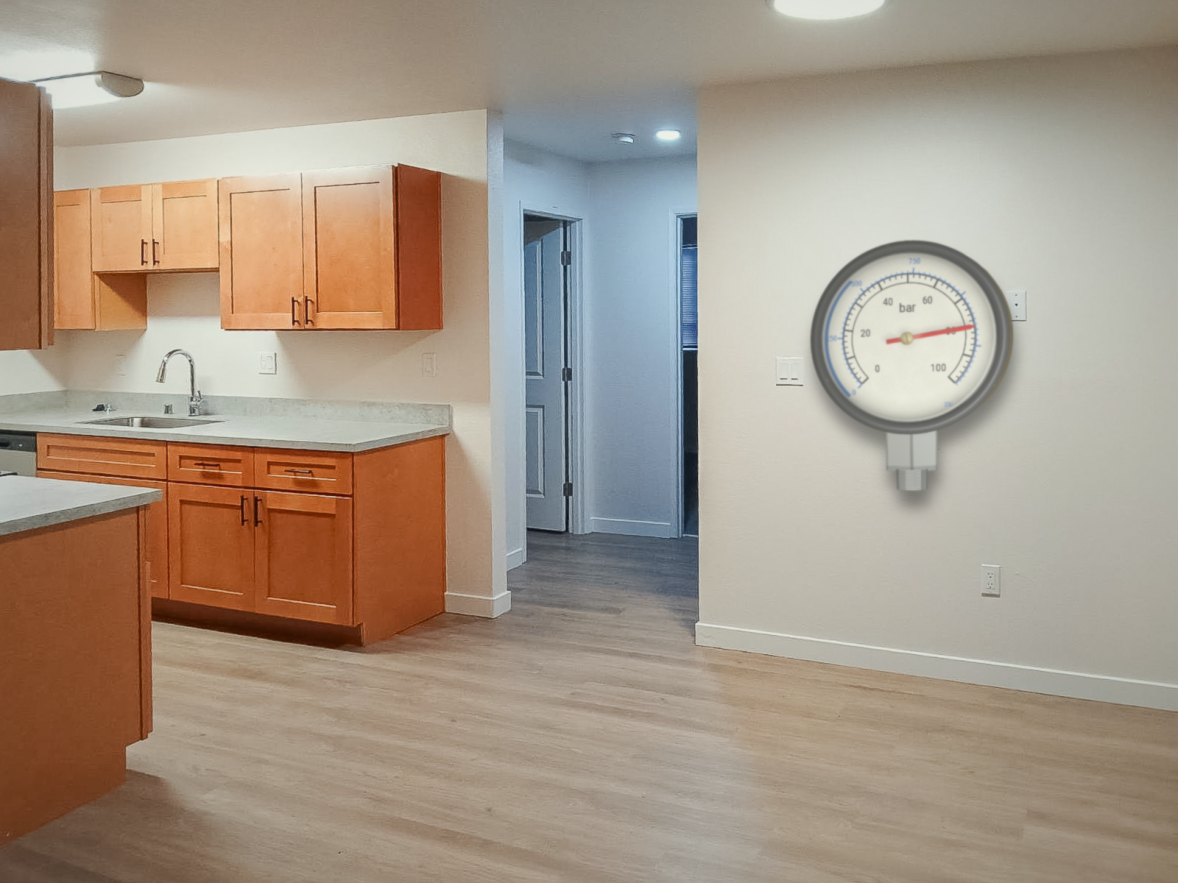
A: 80 bar
